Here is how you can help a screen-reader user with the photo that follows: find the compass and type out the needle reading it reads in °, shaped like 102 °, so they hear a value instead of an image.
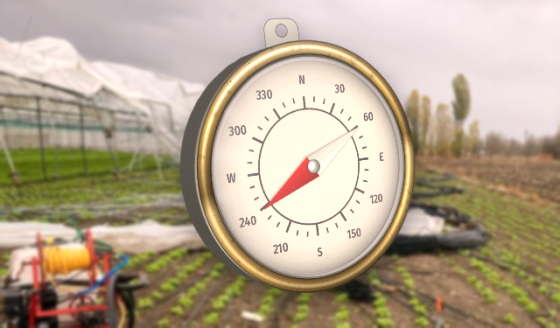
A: 240 °
